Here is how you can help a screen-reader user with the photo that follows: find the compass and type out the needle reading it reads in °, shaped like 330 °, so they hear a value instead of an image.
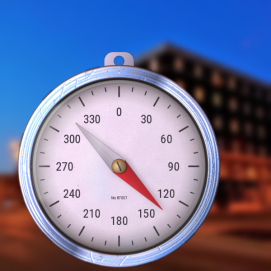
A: 135 °
